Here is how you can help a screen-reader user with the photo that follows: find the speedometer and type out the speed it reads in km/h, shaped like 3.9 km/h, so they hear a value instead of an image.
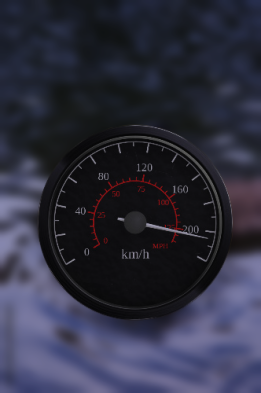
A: 205 km/h
